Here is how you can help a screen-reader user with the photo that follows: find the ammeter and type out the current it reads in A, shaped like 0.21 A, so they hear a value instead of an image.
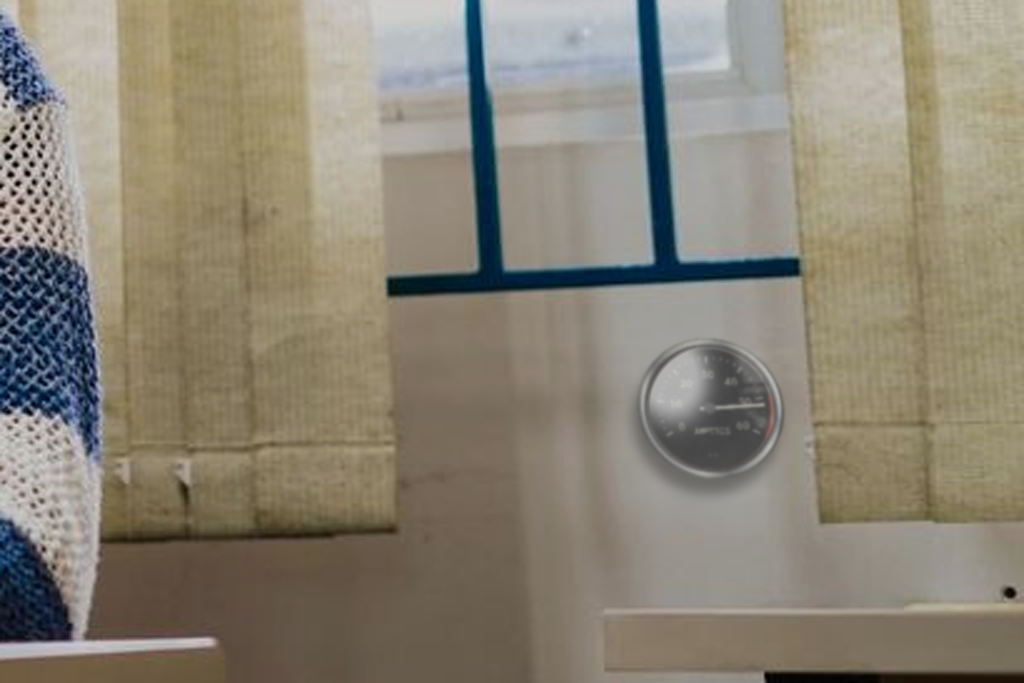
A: 52 A
